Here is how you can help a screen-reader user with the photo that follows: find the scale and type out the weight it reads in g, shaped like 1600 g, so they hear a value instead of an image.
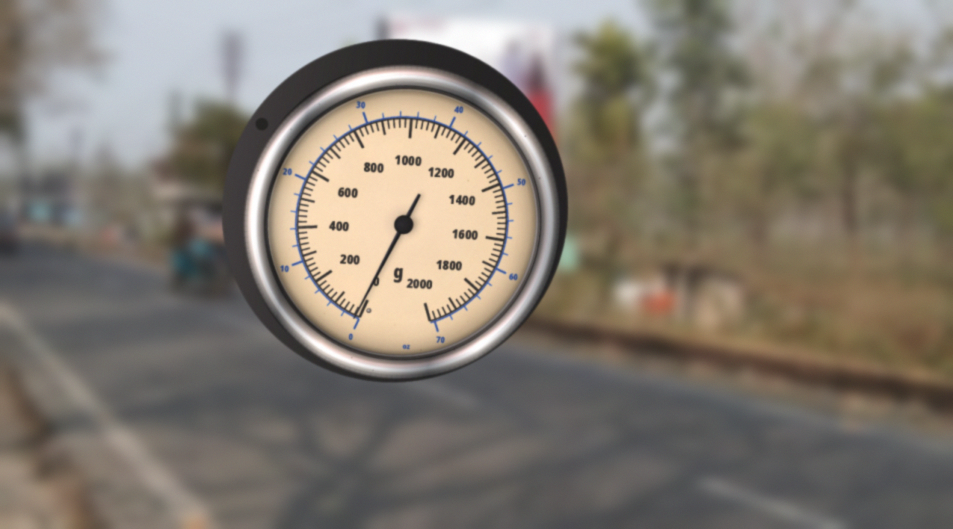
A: 20 g
